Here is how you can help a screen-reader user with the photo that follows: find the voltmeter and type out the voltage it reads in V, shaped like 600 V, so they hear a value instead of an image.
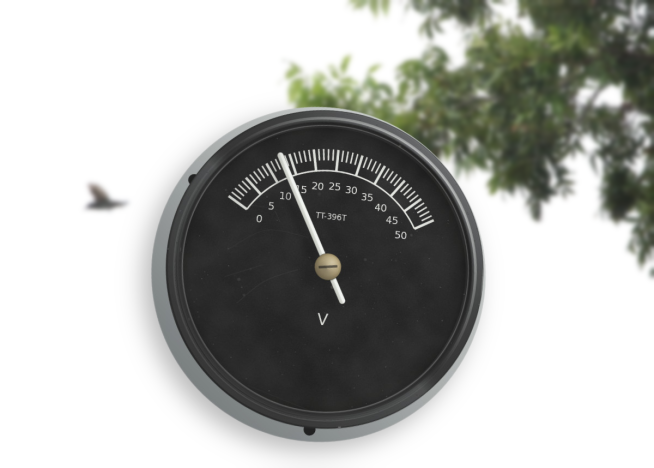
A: 13 V
